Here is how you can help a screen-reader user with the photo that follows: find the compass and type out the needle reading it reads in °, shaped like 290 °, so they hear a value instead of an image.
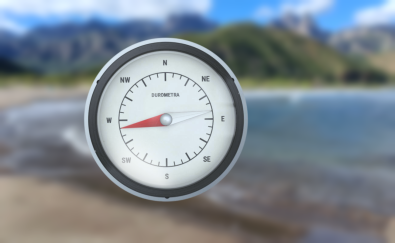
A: 260 °
